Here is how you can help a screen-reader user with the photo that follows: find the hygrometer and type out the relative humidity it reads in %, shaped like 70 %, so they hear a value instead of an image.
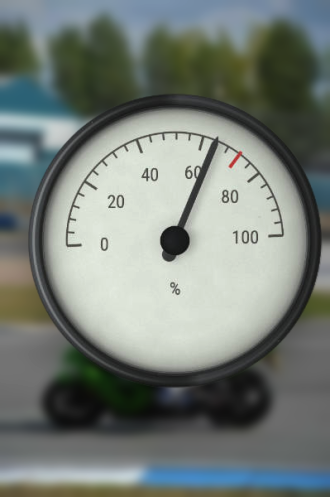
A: 64 %
